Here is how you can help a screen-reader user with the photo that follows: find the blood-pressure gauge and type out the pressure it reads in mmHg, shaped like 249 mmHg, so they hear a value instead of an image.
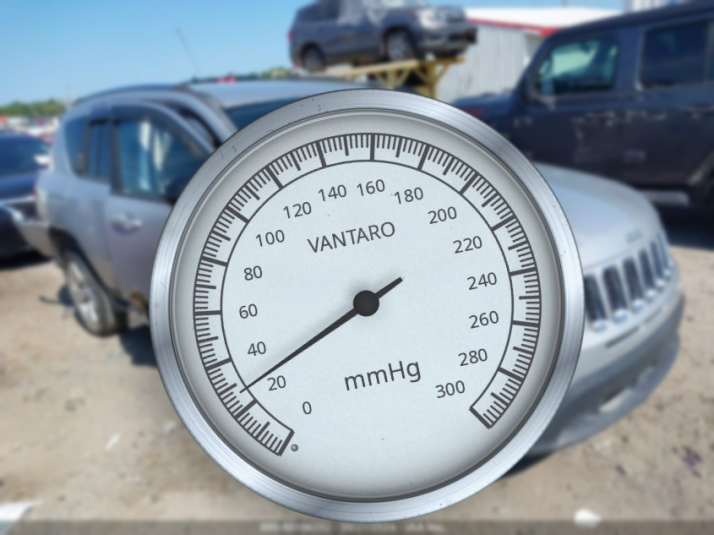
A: 26 mmHg
